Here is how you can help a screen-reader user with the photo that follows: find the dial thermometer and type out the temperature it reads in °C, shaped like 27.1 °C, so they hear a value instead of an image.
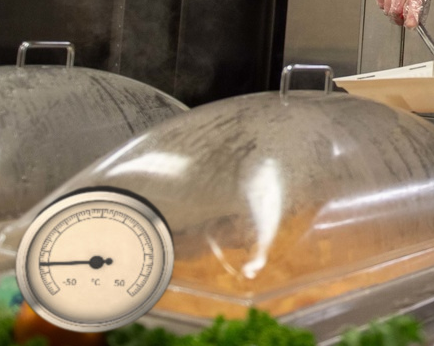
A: -35 °C
